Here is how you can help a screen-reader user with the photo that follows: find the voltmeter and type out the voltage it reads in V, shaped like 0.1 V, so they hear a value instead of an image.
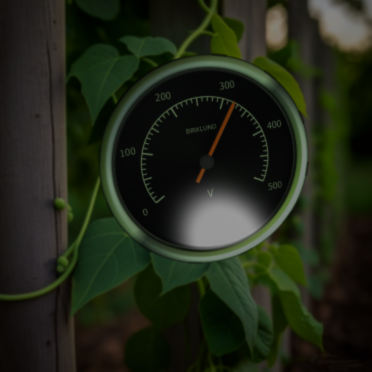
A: 320 V
